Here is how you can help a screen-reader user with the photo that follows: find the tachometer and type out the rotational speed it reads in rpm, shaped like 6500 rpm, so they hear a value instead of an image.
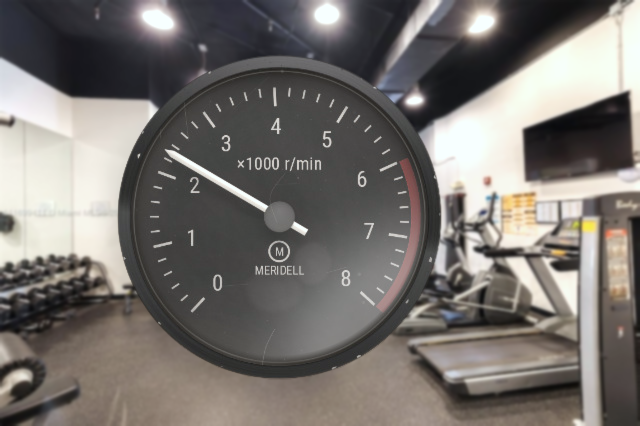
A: 2300 rpm
